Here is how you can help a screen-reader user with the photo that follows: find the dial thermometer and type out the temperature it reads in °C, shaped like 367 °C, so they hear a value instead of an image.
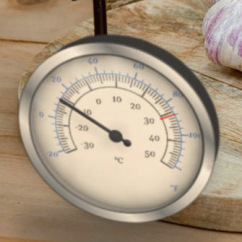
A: -10 °C
